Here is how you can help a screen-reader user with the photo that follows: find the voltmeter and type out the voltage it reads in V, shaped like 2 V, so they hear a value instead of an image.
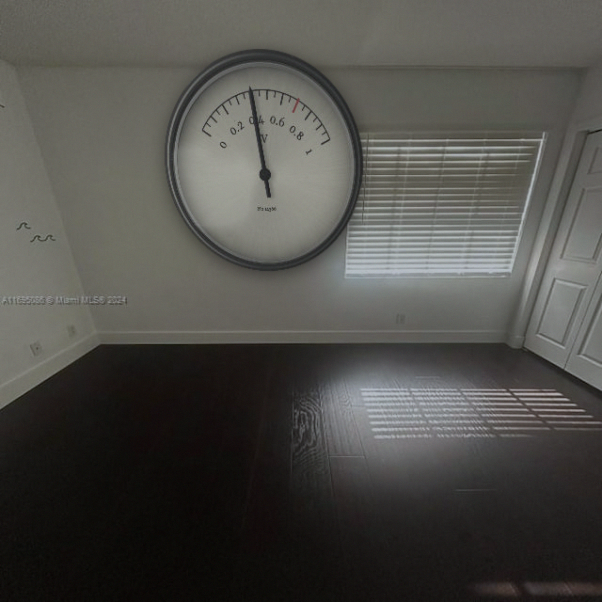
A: 0.4 V
